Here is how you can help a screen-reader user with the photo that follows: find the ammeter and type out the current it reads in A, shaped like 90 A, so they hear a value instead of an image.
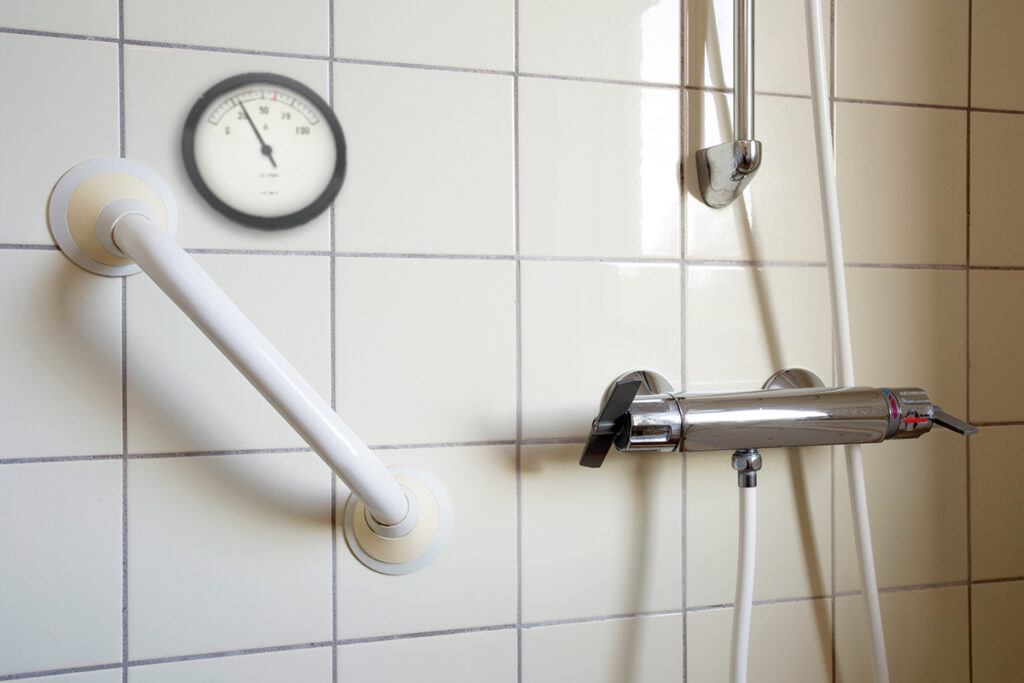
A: 30 A
